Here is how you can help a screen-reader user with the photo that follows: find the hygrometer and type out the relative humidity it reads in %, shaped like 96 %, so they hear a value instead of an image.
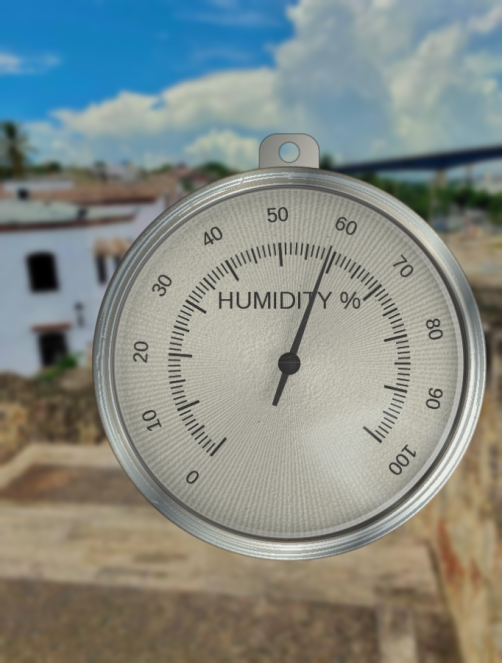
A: 59 %
